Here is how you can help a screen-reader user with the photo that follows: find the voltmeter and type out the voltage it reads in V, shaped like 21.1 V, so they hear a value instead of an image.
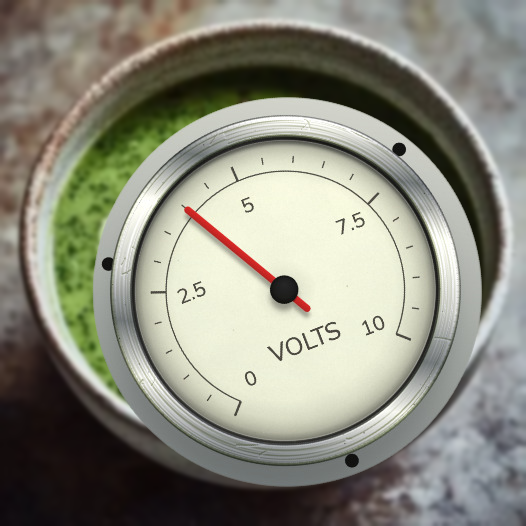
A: 4 V
